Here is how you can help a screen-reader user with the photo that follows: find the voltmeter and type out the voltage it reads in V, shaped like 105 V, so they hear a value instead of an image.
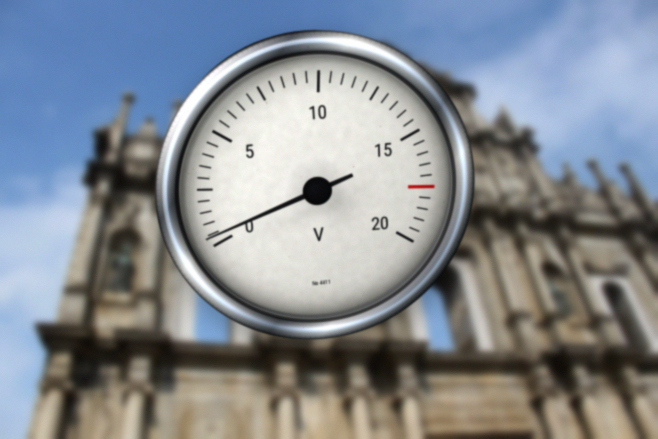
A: 0.5 V
